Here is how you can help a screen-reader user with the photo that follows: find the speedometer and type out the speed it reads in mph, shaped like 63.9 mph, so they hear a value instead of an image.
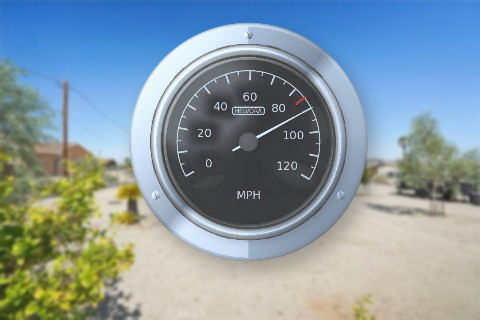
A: 90 mph
